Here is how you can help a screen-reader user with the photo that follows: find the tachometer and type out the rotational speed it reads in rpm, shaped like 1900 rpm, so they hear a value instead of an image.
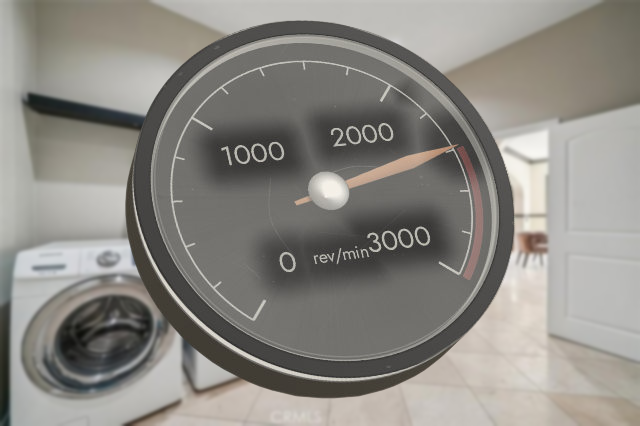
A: 2400 rpm
